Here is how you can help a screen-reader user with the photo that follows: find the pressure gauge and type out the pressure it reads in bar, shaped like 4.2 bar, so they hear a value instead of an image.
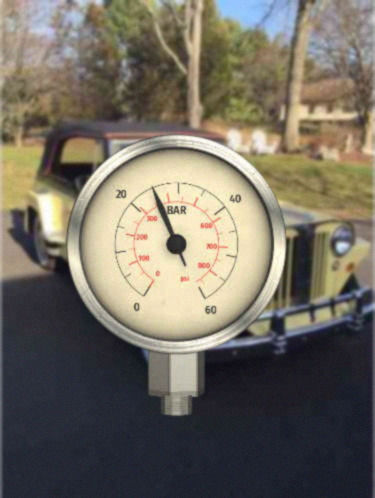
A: 25 bar
